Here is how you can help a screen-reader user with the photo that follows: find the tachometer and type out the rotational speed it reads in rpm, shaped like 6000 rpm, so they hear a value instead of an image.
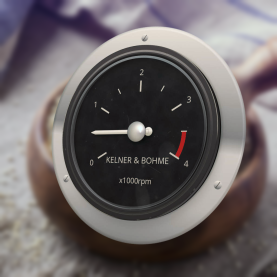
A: 500 rpm
